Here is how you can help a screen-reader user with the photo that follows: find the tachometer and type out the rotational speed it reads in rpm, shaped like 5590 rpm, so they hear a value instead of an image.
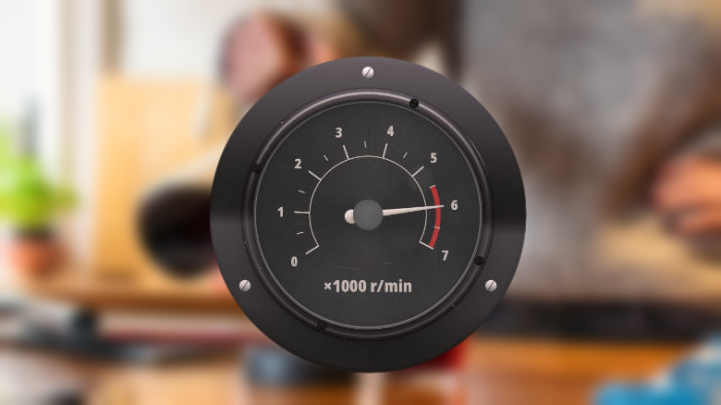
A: 6000 rpm
